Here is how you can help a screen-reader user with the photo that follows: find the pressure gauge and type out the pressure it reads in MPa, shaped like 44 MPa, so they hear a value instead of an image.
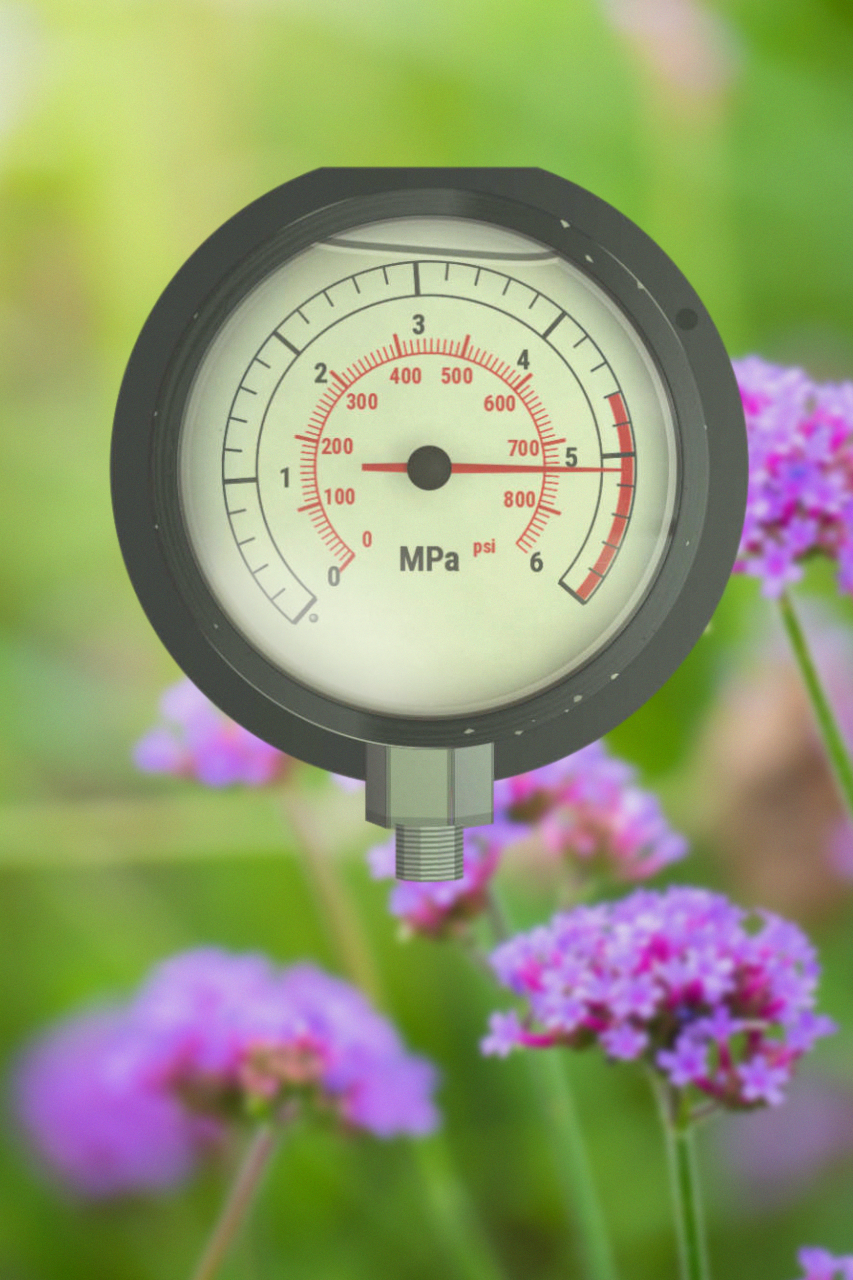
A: 5.1 MPa
